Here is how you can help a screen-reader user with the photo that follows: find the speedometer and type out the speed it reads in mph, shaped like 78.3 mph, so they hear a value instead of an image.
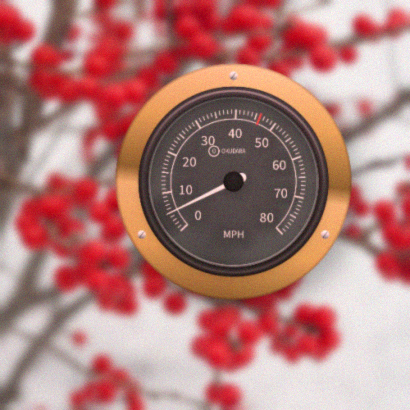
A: 5 mph
